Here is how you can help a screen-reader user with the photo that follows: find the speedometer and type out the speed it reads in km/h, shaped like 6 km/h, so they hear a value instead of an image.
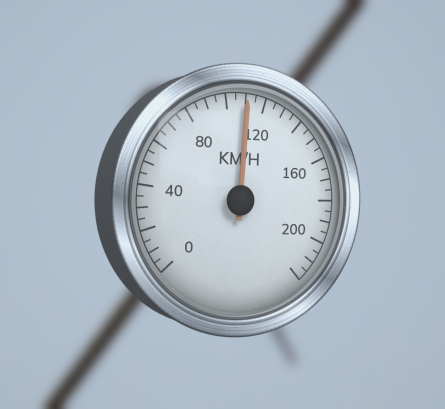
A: 110 km/h
